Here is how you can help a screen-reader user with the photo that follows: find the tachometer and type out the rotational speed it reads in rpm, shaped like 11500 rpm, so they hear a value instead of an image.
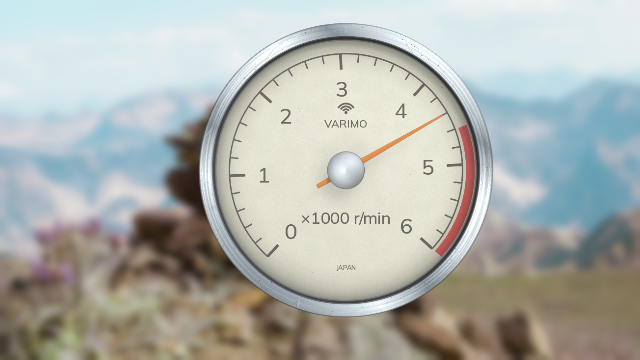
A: 4400 rpm
